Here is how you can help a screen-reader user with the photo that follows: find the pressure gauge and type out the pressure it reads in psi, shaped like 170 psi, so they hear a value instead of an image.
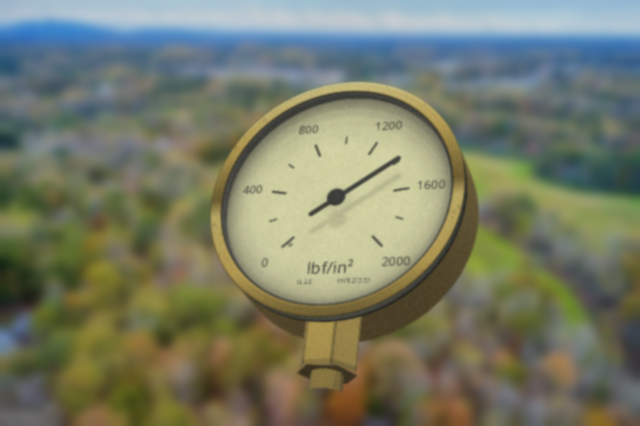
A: 1400 psi
